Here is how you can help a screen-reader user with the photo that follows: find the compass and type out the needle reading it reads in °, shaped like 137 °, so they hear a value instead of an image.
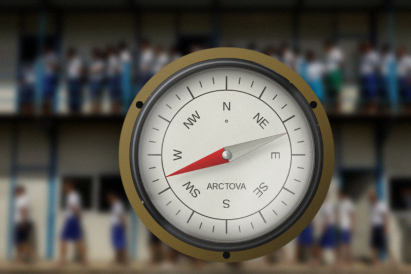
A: 250 °
